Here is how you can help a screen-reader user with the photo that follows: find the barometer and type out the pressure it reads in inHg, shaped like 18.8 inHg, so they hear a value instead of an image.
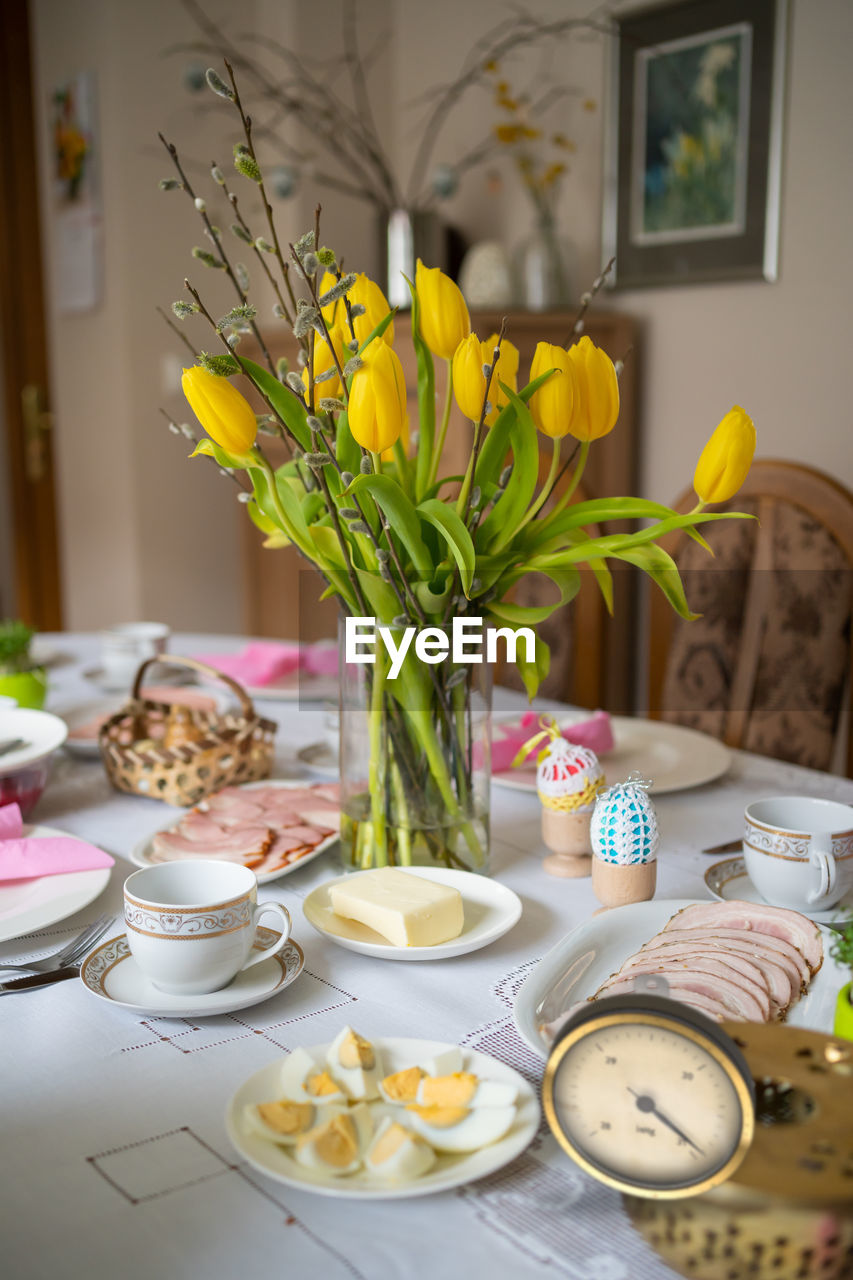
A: 30.9 inHg
